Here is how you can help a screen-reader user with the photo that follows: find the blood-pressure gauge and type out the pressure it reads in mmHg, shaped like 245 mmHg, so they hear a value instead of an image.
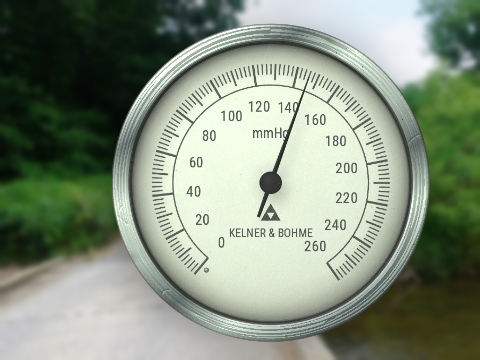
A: 146 mmHg
